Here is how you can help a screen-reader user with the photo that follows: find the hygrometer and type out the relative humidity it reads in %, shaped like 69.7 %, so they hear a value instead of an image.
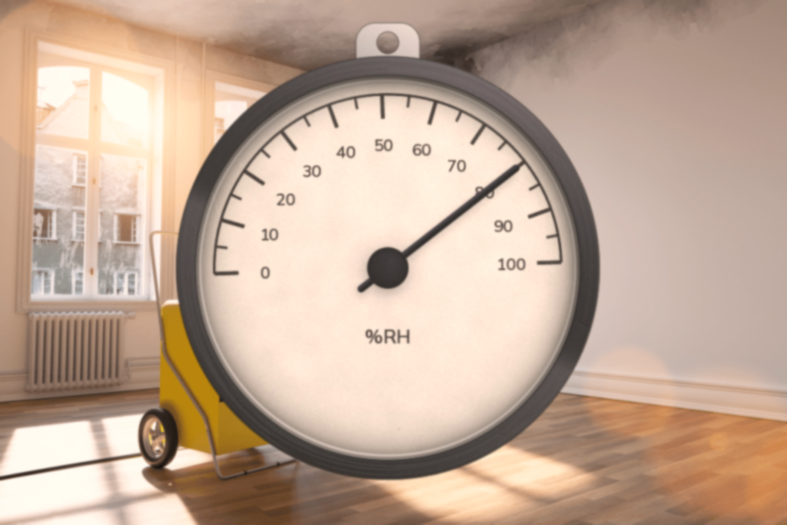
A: 80 %
